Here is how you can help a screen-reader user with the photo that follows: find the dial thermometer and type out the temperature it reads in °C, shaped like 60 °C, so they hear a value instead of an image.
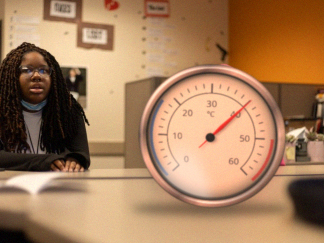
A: 40 °C
